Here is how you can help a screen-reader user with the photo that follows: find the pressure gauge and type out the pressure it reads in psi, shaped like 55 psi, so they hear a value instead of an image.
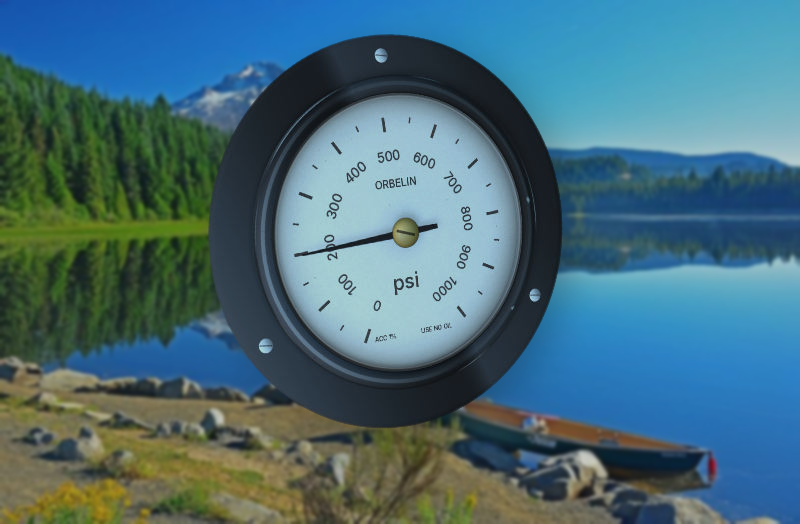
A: 200 psi
